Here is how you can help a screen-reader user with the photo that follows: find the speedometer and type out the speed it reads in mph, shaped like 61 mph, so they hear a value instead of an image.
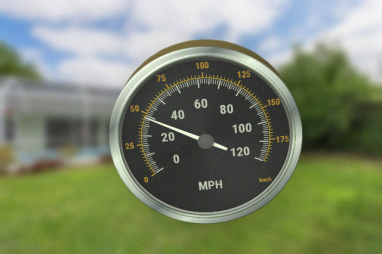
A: 30 mph
